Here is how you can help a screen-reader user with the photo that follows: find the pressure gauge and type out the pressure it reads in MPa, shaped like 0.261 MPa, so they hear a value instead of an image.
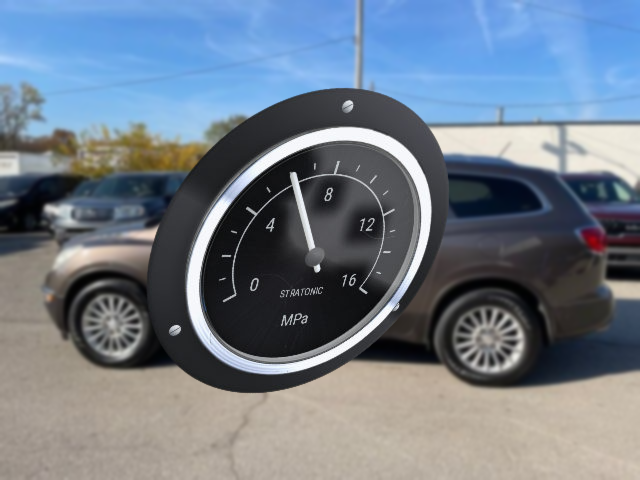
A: 6 MPa
